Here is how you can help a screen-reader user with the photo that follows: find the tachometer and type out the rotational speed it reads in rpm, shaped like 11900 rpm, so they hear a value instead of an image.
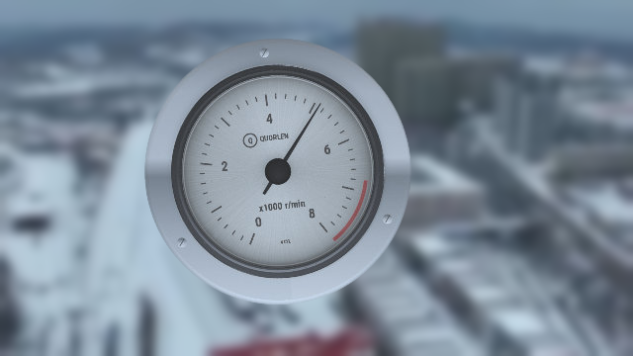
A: 5100 rpm
